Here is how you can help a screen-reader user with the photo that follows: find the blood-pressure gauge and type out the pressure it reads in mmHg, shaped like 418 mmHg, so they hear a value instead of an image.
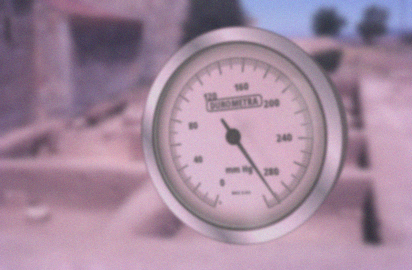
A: 290 mmHg
